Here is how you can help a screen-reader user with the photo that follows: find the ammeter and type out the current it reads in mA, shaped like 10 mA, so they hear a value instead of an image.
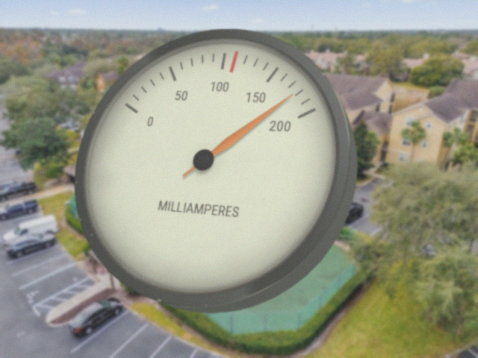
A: 180 mA
